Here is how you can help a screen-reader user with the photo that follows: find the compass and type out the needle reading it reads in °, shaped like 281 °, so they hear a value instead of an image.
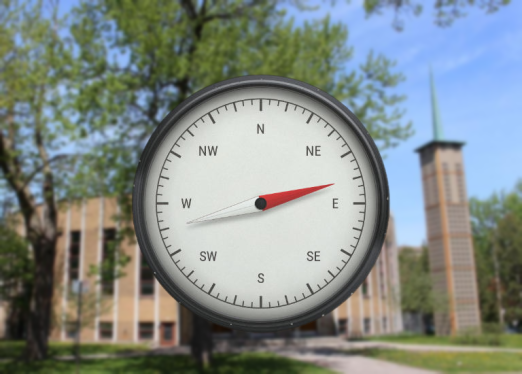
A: 75 °
